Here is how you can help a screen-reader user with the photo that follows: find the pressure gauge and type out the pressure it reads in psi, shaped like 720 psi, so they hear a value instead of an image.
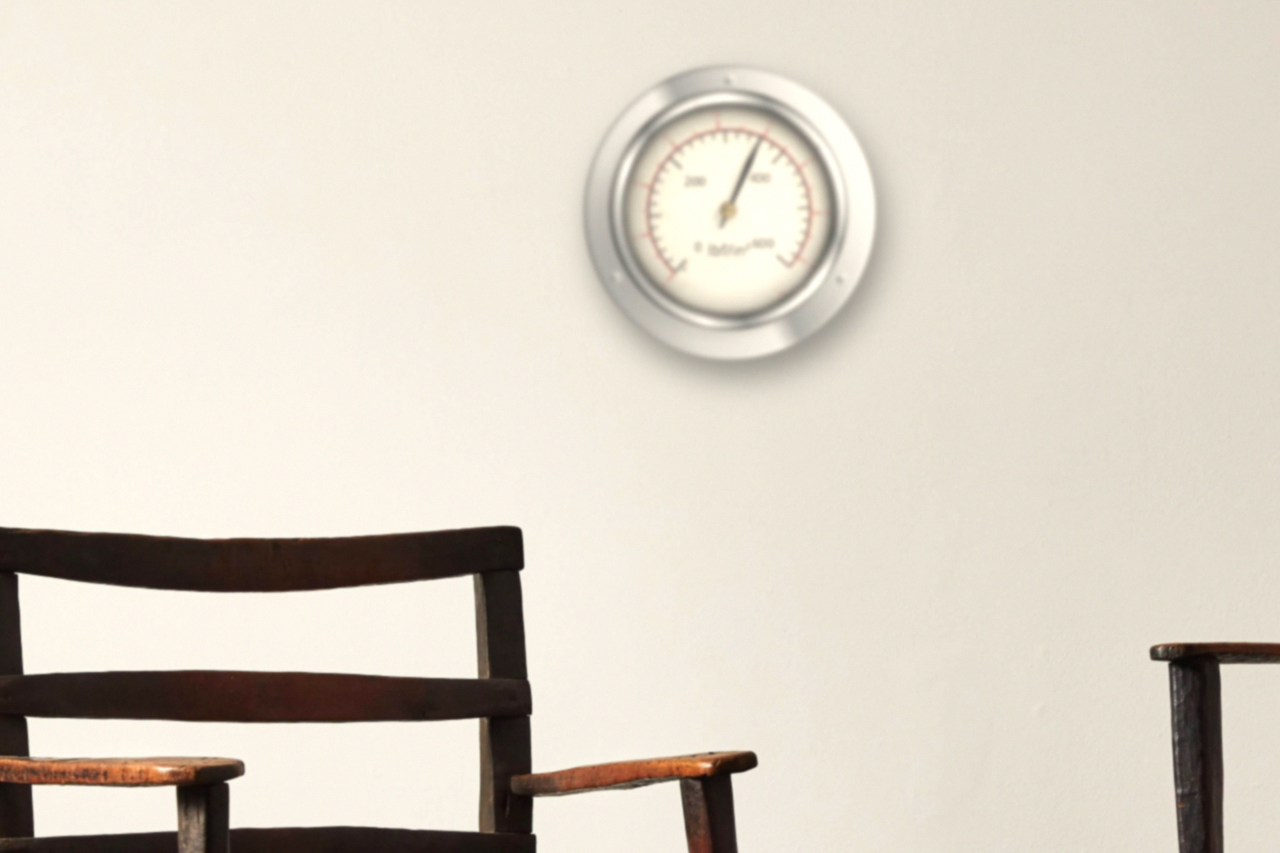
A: 360 psi
